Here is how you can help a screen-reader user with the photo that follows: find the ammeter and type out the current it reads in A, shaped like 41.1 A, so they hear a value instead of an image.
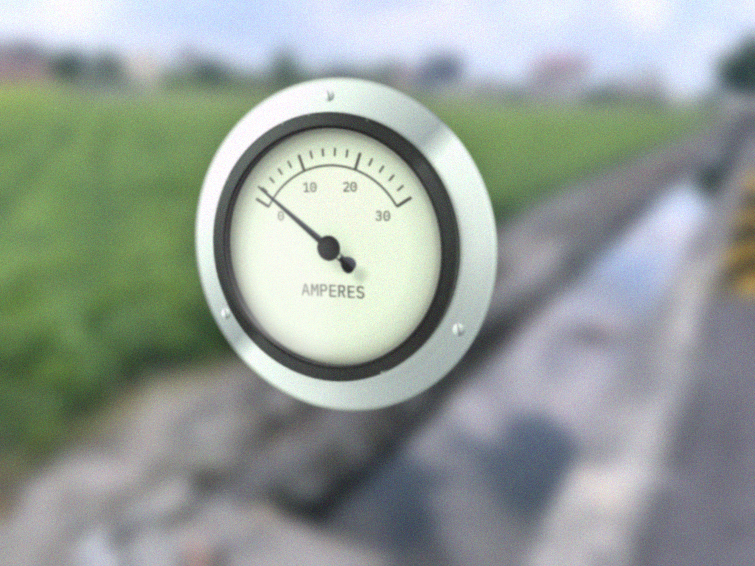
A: 2 A
